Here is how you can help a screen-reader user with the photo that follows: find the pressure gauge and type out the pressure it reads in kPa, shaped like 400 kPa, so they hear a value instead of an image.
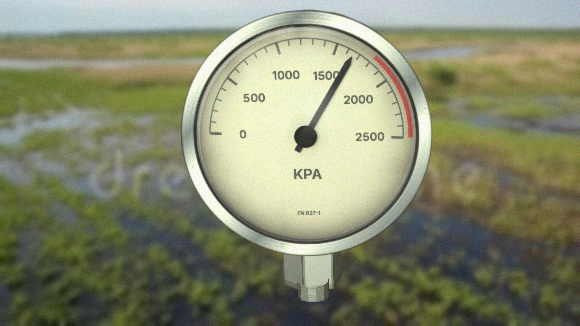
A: 1650 kPa
